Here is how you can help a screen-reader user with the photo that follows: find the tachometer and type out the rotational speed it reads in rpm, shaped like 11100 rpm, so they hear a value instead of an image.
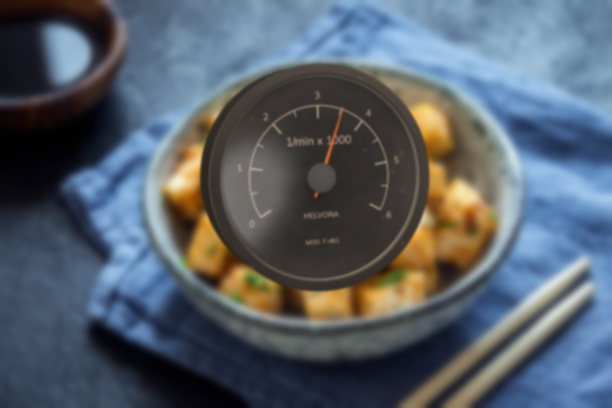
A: 3500 rpm
